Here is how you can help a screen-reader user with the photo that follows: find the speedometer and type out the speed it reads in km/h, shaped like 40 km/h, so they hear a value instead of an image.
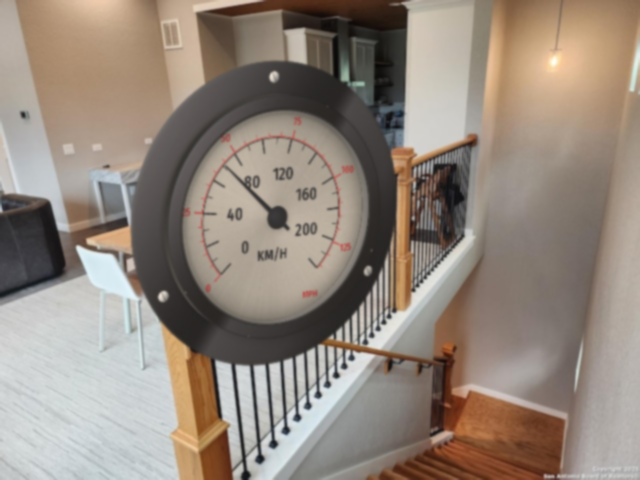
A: 70 km/h
